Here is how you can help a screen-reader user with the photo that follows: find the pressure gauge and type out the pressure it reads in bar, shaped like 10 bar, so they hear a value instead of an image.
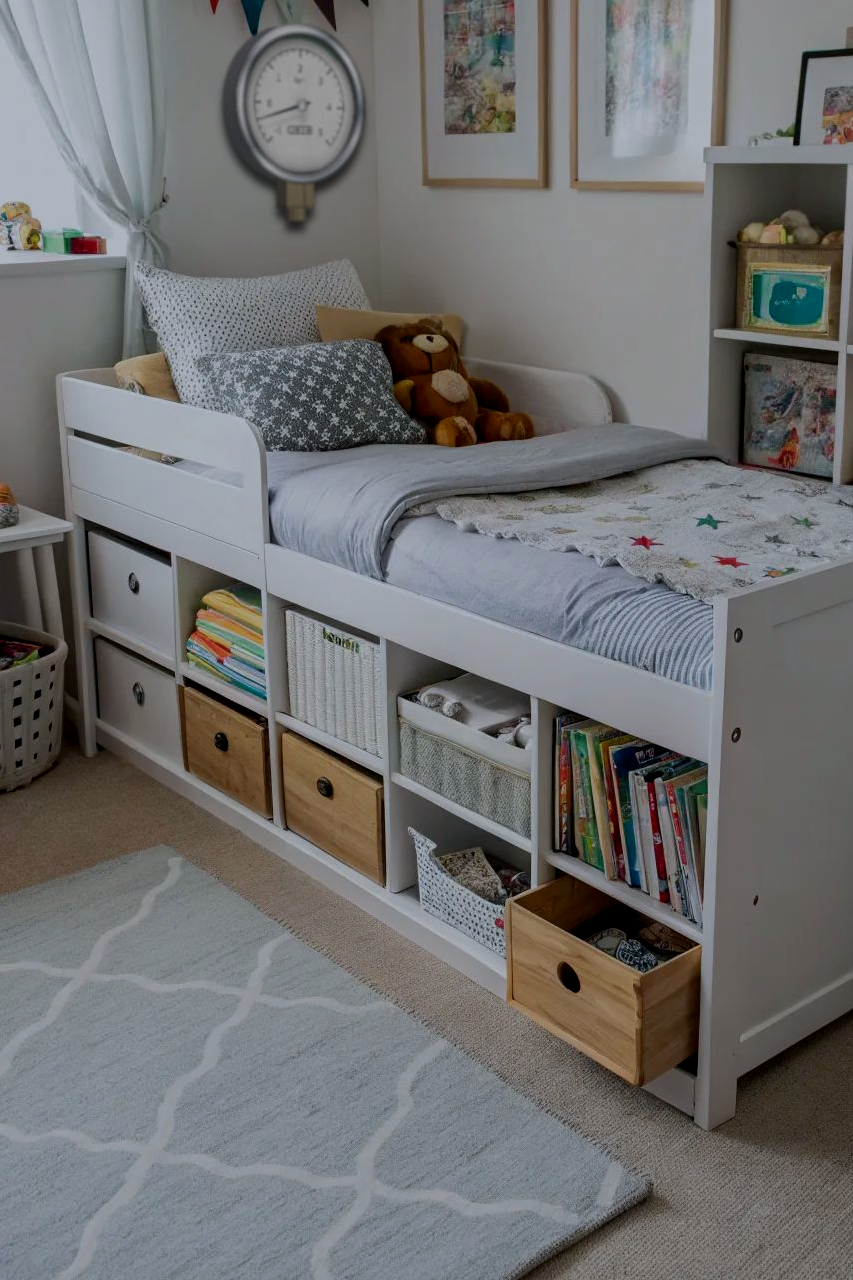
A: -0.4 bar
